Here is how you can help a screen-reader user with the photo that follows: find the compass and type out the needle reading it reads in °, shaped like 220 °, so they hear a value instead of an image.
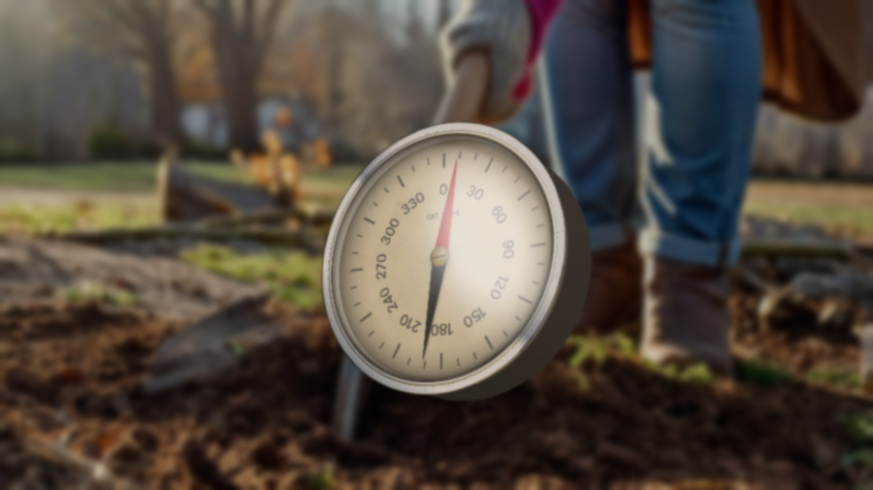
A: 10 °
